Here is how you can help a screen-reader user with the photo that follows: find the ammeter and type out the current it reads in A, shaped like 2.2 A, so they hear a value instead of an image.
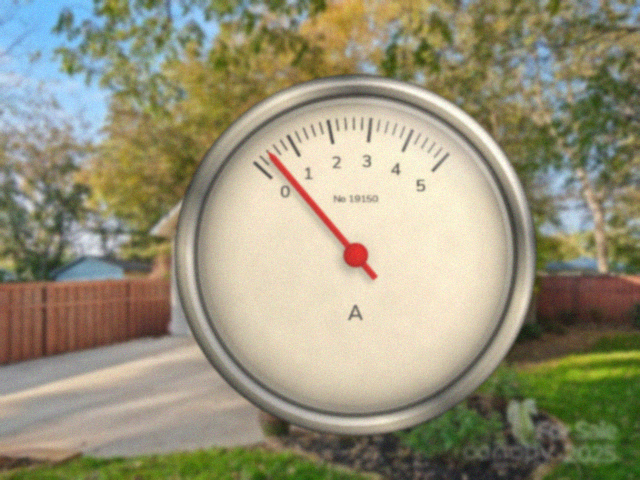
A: 0.4 A
